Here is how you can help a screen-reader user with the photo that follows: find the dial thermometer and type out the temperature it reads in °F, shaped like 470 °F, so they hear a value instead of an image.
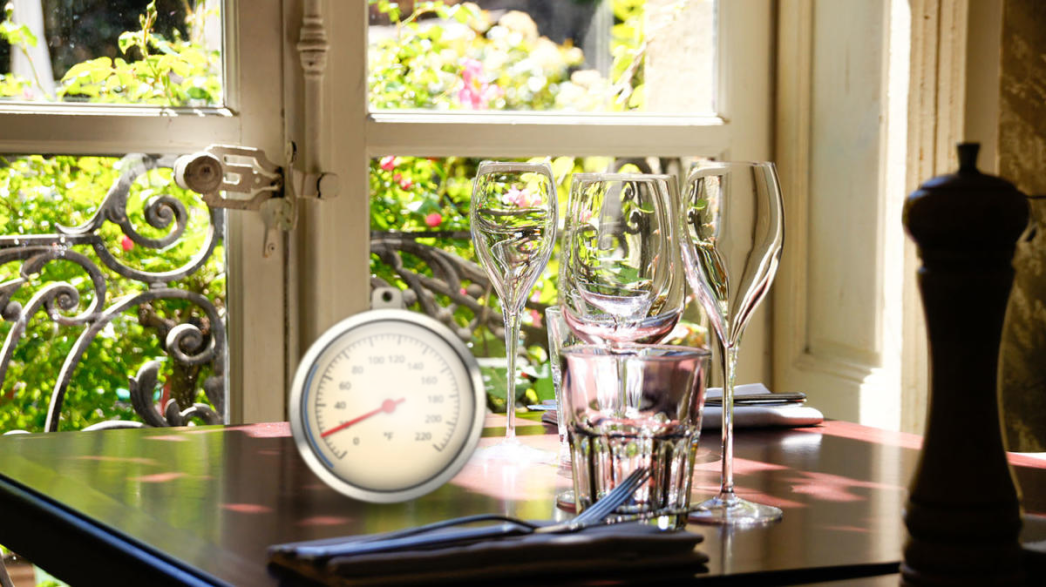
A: 20 °F
